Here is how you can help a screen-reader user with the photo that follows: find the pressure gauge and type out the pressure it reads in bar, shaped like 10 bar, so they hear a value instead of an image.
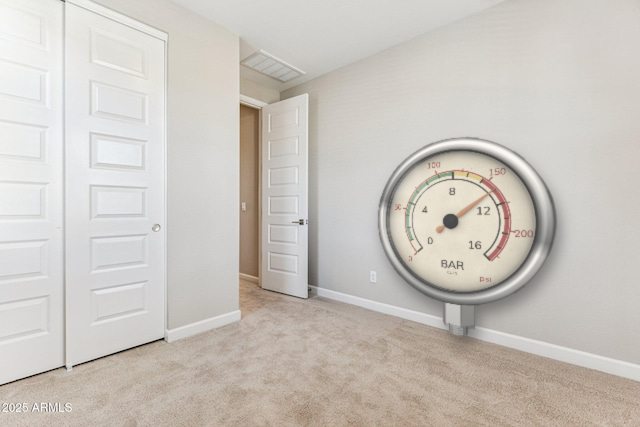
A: 11 bar
